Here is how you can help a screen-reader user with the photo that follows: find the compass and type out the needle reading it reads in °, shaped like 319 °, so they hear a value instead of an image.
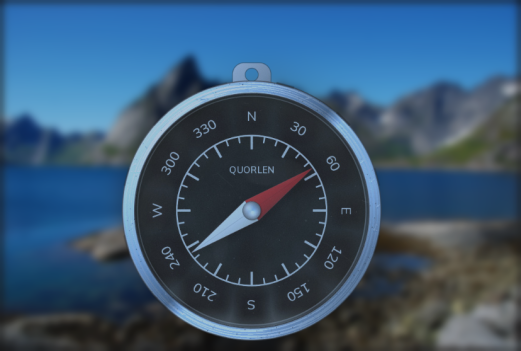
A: 55 °
